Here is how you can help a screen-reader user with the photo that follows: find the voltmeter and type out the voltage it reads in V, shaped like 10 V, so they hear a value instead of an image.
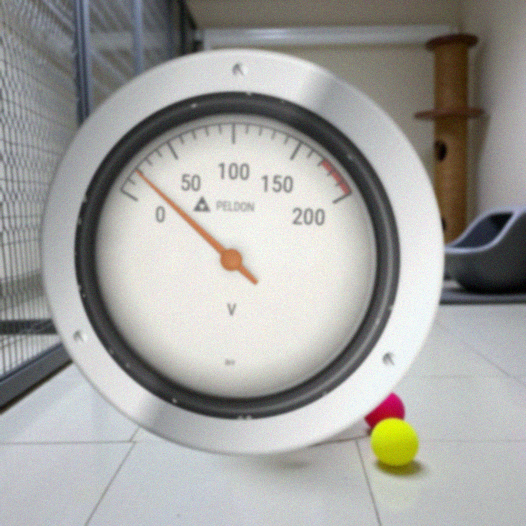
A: 20 V
